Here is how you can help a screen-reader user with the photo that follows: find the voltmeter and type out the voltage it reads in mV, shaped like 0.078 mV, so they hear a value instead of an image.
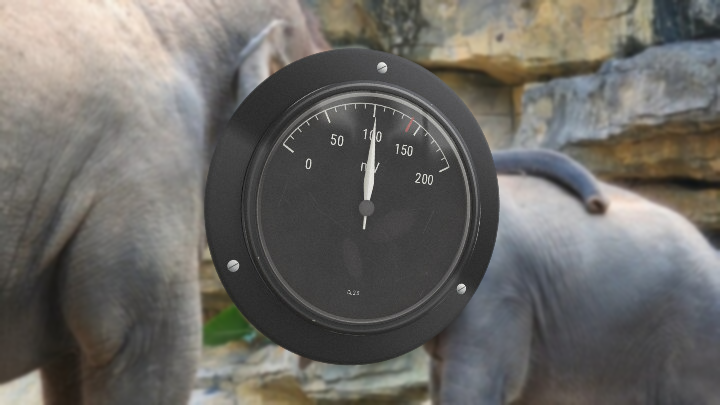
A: 100 mV
